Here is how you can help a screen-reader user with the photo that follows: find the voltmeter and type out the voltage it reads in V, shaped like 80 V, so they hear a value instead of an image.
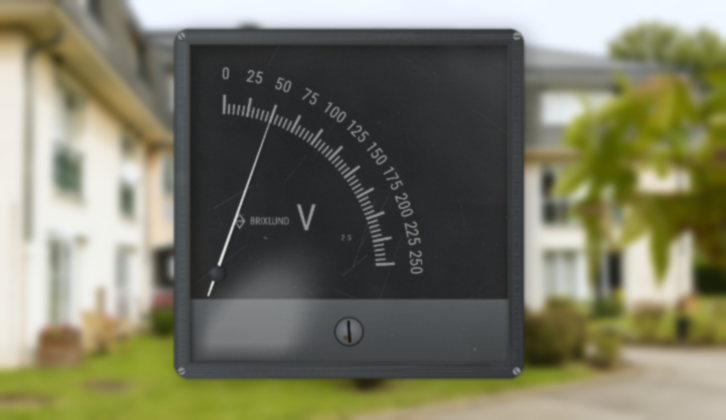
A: 50 V
